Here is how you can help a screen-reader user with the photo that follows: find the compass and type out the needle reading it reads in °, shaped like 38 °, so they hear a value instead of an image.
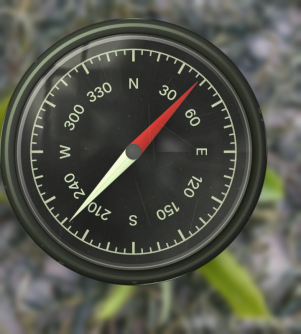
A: 42.5 °
